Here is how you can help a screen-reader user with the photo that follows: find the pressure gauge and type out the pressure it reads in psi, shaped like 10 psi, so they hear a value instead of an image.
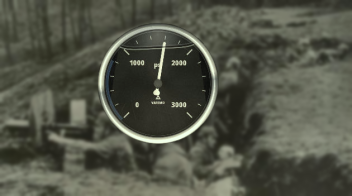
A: 1600 psi
